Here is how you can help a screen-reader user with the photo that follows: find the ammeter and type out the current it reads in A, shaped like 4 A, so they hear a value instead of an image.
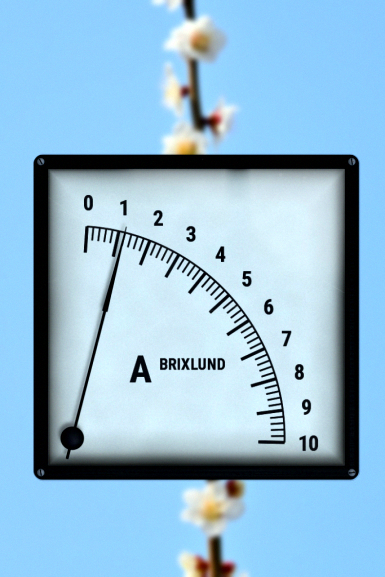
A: 1.2 A
